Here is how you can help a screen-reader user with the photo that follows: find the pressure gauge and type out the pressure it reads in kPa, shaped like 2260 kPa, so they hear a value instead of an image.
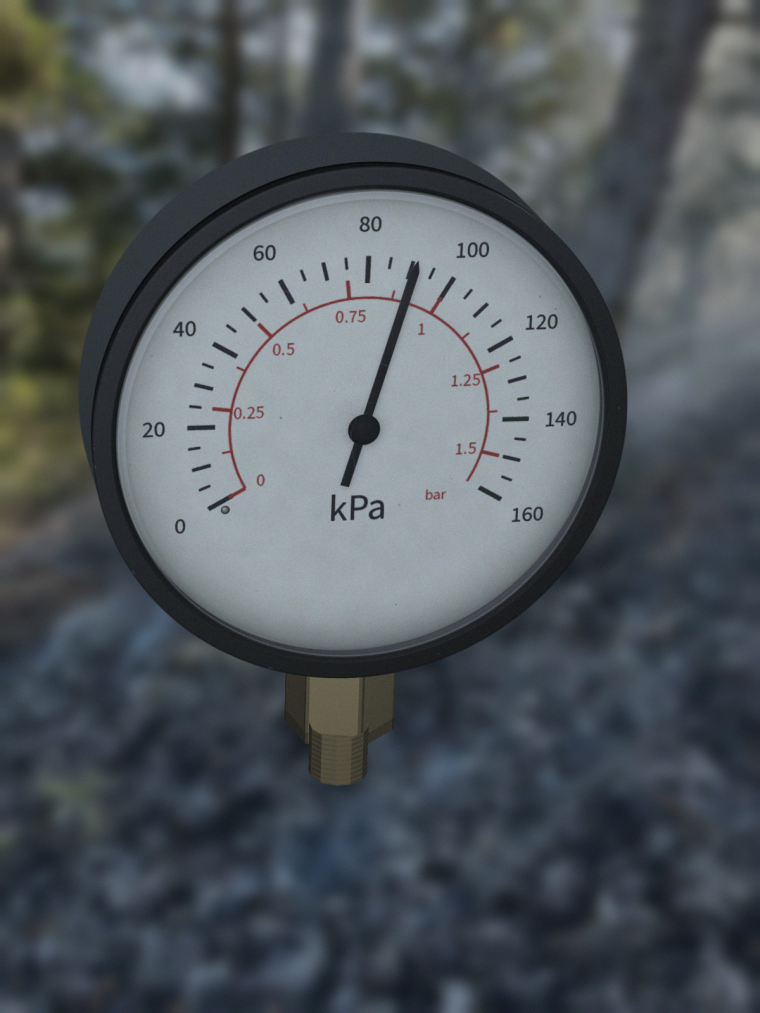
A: 90 kPa
